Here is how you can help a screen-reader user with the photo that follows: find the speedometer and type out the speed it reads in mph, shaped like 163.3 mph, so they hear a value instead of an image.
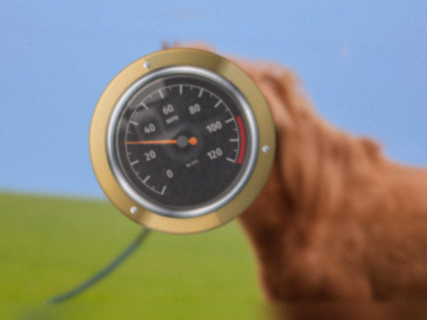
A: 30 mph
